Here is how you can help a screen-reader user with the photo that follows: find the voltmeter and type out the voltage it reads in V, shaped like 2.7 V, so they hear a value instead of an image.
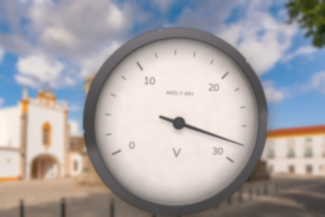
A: 28 V
